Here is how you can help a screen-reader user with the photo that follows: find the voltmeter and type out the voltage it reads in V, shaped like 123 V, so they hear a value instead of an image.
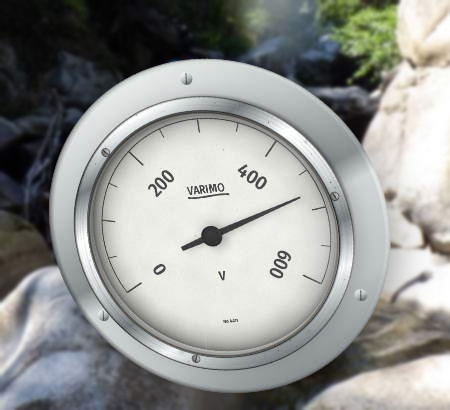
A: 475 V
